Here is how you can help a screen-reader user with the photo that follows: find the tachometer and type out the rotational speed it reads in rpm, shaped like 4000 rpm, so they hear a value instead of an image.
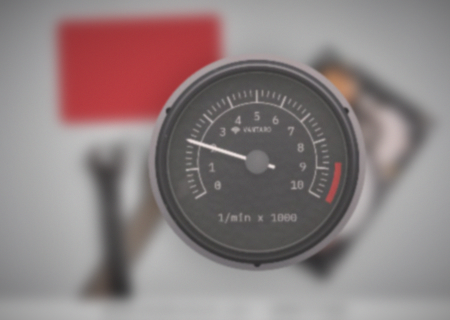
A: 2000 rpm
